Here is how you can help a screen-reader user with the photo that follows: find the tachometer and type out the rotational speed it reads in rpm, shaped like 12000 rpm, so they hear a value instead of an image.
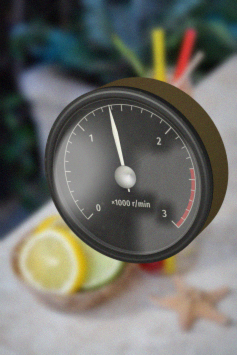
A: 1400 rpm
